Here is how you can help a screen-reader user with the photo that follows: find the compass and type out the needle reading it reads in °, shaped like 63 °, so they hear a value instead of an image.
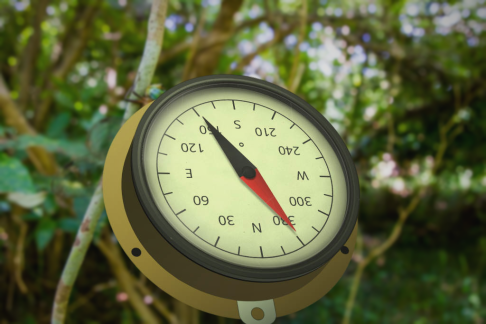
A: 330 °
